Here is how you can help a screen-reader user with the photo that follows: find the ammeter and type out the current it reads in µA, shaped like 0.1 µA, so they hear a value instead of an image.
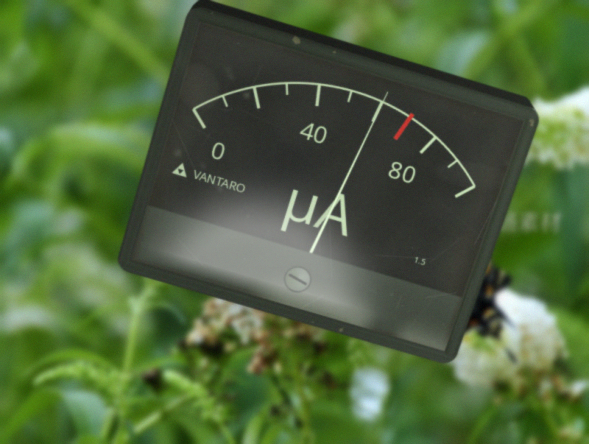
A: 60 µA
